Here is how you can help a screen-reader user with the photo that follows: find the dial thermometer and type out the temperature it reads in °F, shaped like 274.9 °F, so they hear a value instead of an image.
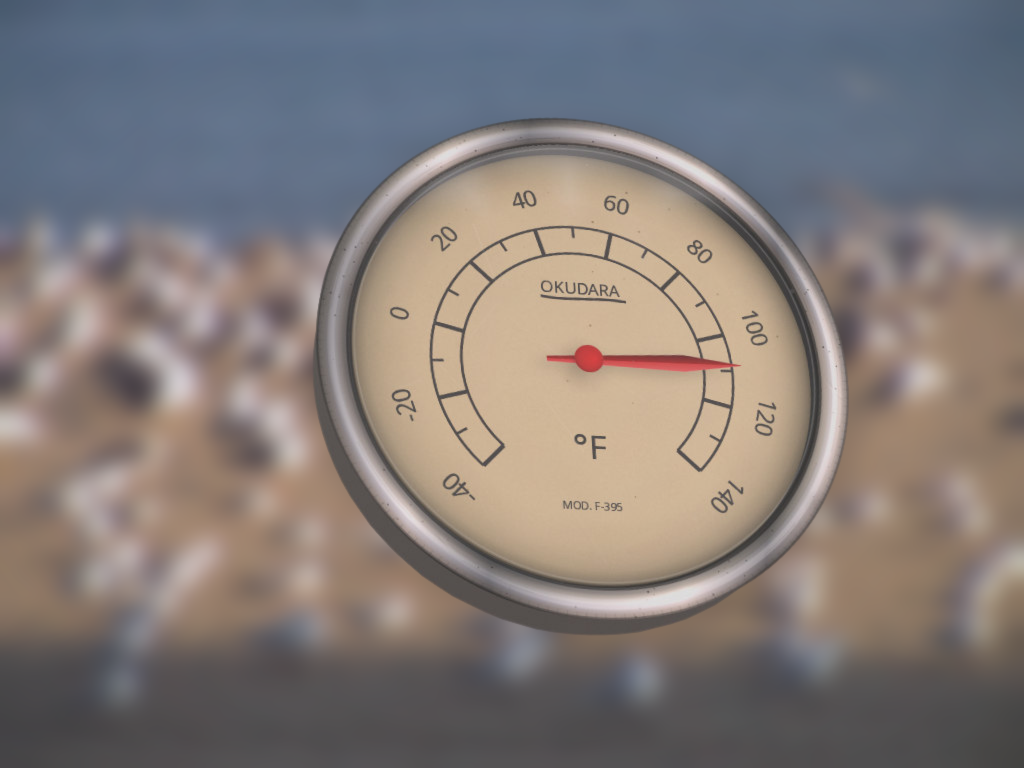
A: 110 °F
